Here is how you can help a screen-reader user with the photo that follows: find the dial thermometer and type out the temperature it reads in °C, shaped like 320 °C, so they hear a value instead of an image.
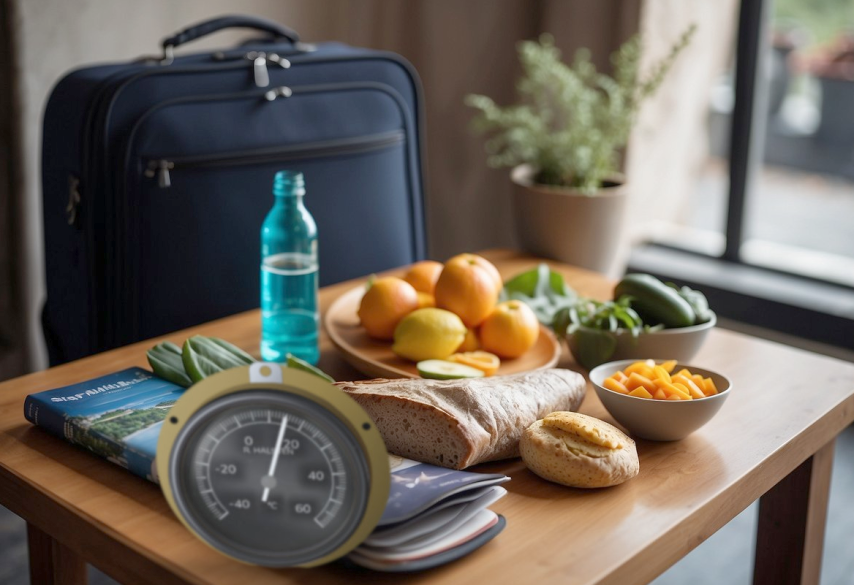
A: 15 °C
